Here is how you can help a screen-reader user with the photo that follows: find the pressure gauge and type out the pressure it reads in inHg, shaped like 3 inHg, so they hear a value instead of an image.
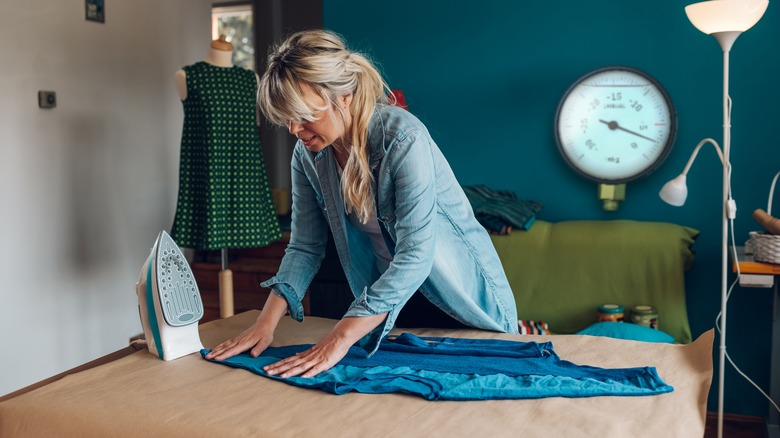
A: -2.5 inHg
